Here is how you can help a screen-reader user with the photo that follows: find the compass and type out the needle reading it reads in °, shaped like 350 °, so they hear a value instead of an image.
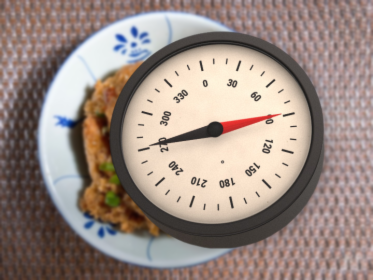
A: 90 °
